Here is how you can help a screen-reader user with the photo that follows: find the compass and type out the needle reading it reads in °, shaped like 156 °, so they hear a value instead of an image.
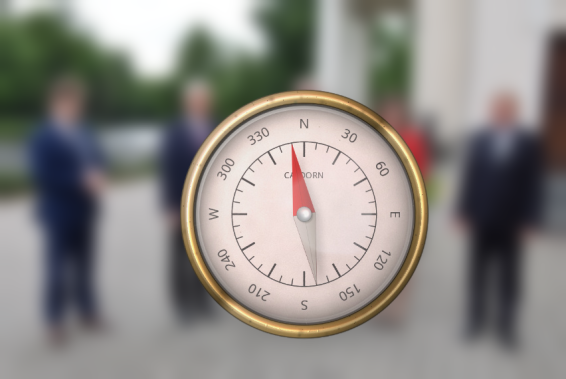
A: 350 °
